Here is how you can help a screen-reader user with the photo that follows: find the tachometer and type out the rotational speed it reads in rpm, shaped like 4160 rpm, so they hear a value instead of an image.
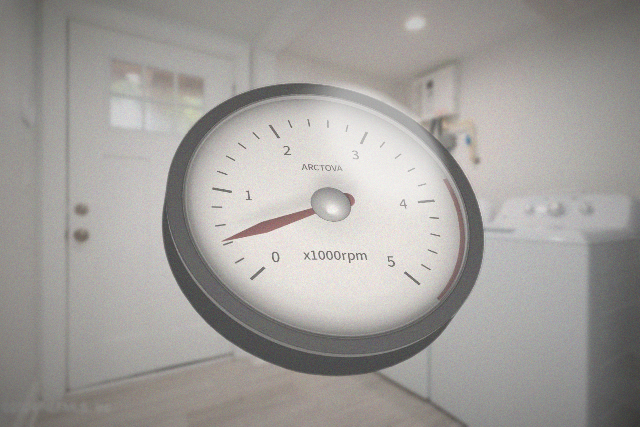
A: 400 rpm
